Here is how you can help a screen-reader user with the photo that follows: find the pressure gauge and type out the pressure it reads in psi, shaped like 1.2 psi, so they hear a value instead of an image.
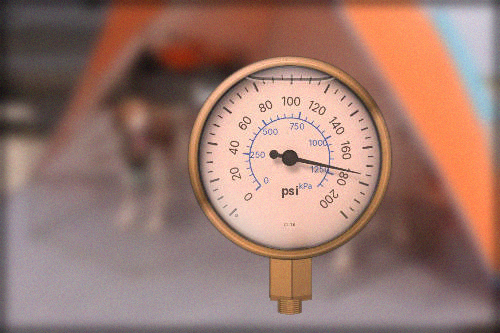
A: 175 psi
